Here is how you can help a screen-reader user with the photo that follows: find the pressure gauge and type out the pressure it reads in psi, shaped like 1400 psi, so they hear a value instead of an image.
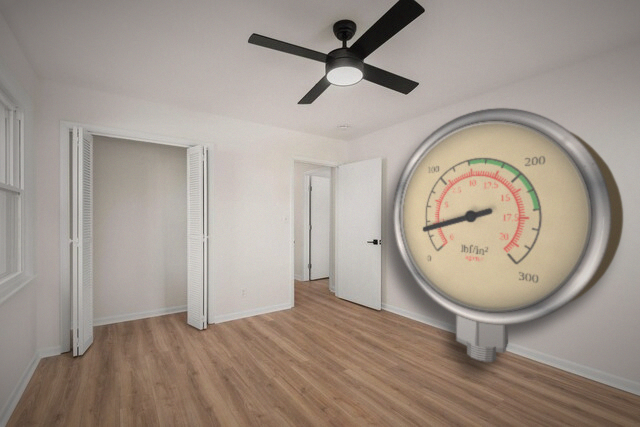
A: 30 psi
